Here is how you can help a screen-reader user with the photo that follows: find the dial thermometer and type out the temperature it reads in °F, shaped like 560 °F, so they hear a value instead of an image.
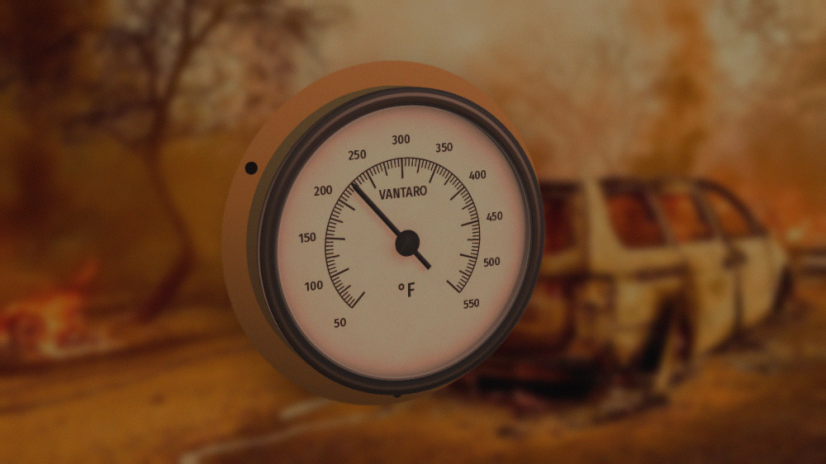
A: 225 °F
